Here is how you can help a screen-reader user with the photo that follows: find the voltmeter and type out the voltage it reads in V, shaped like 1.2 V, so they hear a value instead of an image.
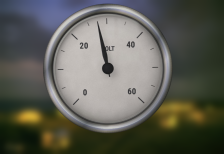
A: 27.5 V
